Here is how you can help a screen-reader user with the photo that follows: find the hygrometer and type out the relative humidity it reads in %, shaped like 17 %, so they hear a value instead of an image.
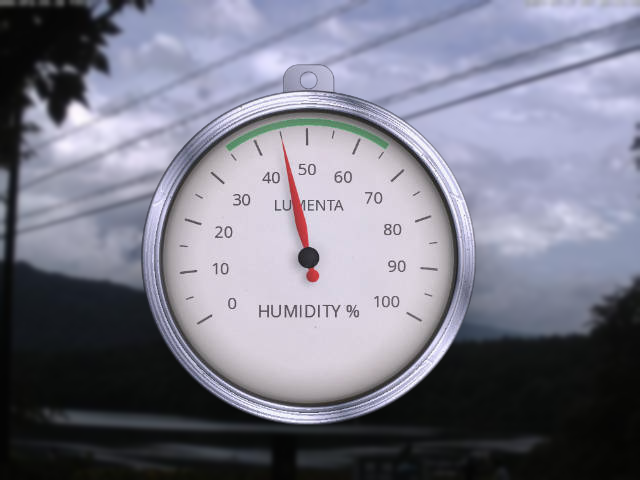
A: 45 %
